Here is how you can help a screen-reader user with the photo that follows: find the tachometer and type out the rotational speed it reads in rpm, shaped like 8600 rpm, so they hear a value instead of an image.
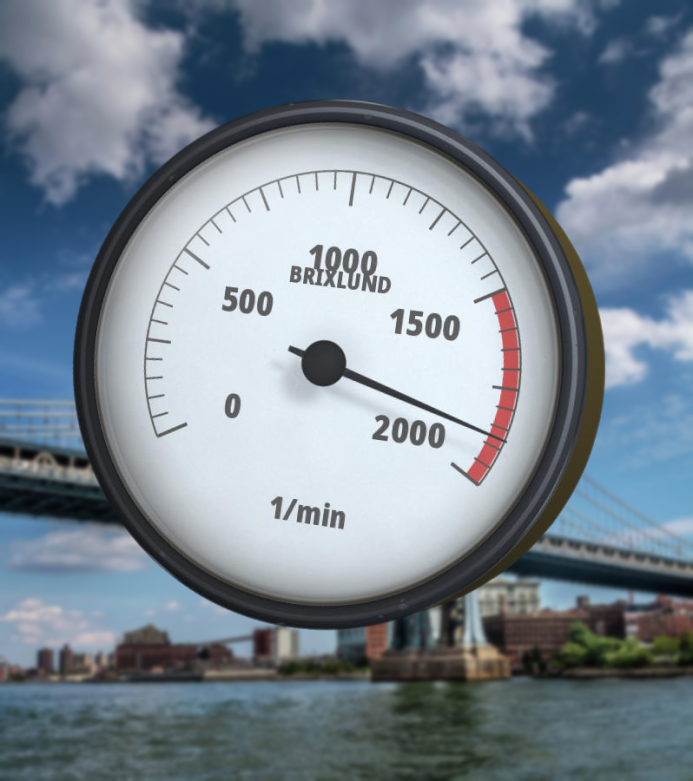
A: 1875 rpm
